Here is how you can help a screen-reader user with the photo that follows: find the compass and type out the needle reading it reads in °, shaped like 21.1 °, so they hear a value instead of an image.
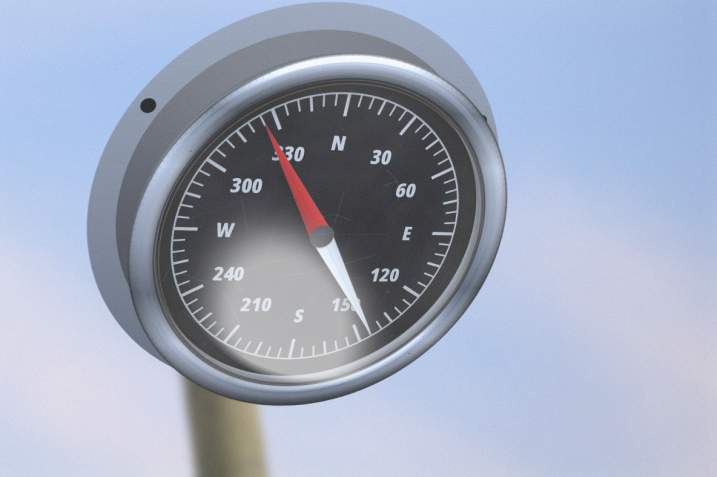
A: 325 °
